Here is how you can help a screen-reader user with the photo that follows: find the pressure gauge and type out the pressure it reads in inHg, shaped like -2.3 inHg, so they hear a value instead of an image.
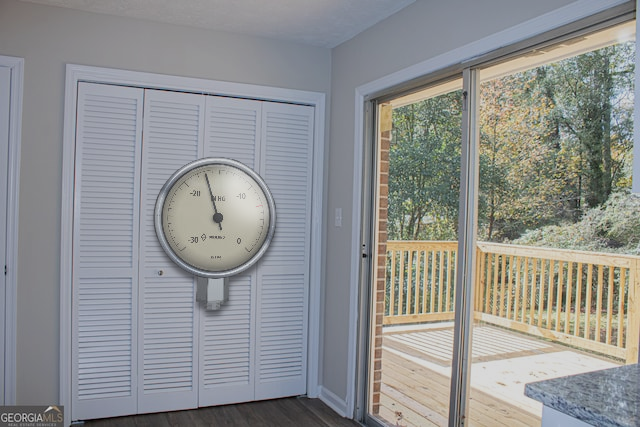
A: -17 inHg
